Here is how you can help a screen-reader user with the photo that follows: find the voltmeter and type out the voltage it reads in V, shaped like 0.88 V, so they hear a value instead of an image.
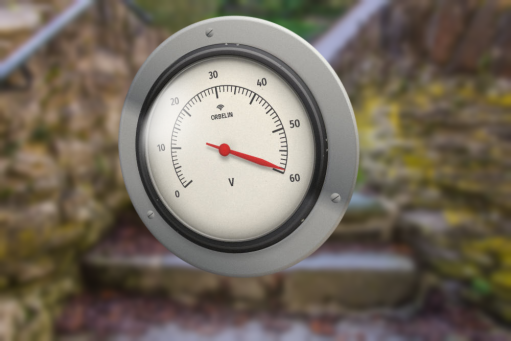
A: 59 V
